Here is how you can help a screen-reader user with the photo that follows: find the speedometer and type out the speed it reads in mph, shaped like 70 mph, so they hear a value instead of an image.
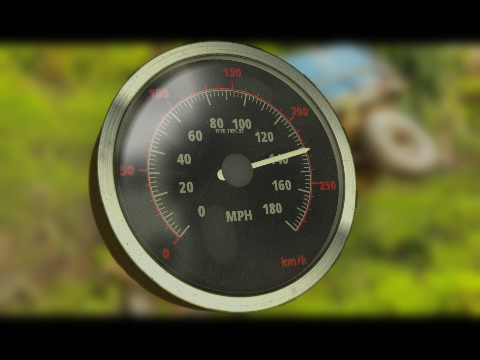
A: 140 mph
